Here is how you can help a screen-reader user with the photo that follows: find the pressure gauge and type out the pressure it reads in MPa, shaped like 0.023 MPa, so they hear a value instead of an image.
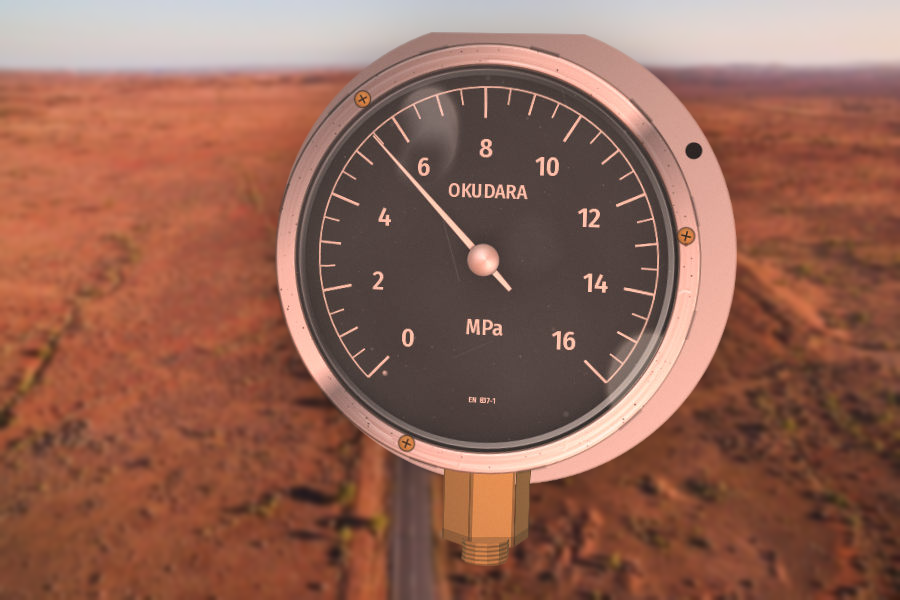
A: 5.5 MPa
